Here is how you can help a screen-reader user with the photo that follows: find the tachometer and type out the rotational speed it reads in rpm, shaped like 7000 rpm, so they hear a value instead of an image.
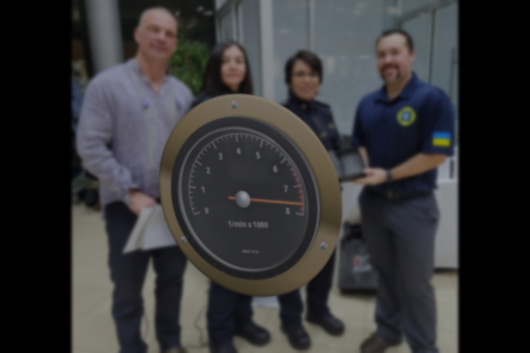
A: 7600 rpm
